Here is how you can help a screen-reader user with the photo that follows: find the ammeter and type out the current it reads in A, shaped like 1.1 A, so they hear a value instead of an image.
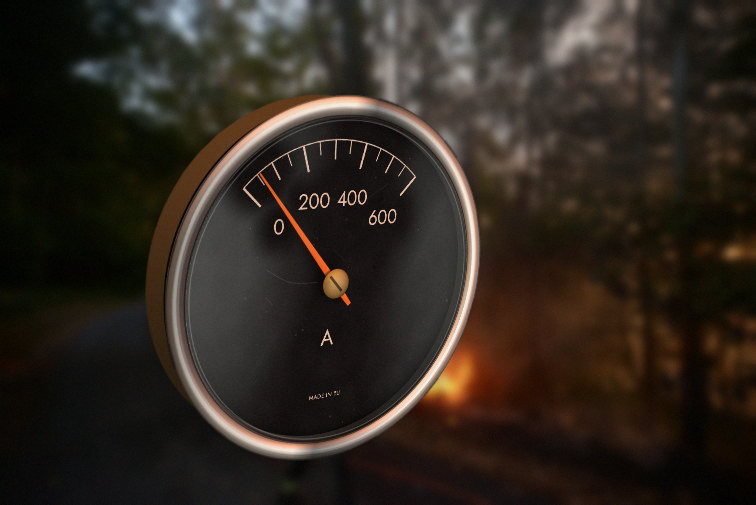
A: 50 A
